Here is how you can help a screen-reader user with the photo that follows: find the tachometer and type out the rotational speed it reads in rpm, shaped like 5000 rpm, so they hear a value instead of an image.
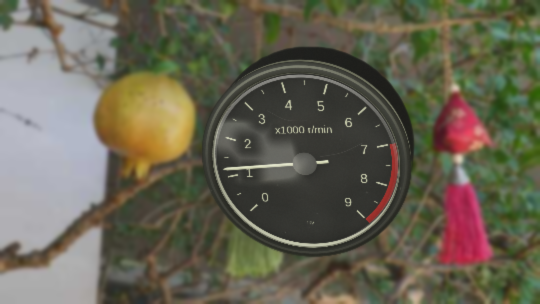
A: 1250 rpm
